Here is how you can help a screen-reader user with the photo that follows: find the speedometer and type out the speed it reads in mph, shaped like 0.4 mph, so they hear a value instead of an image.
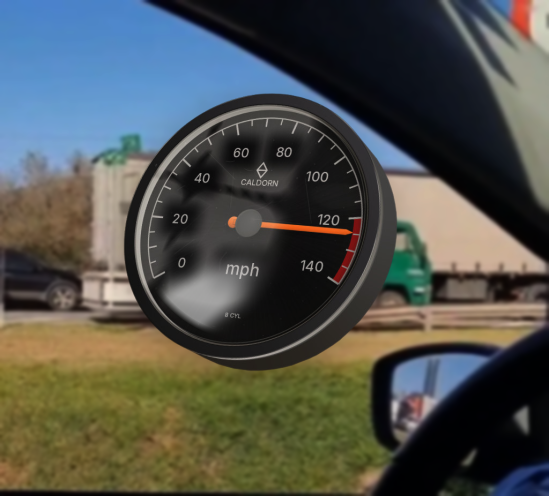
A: 125 mph
